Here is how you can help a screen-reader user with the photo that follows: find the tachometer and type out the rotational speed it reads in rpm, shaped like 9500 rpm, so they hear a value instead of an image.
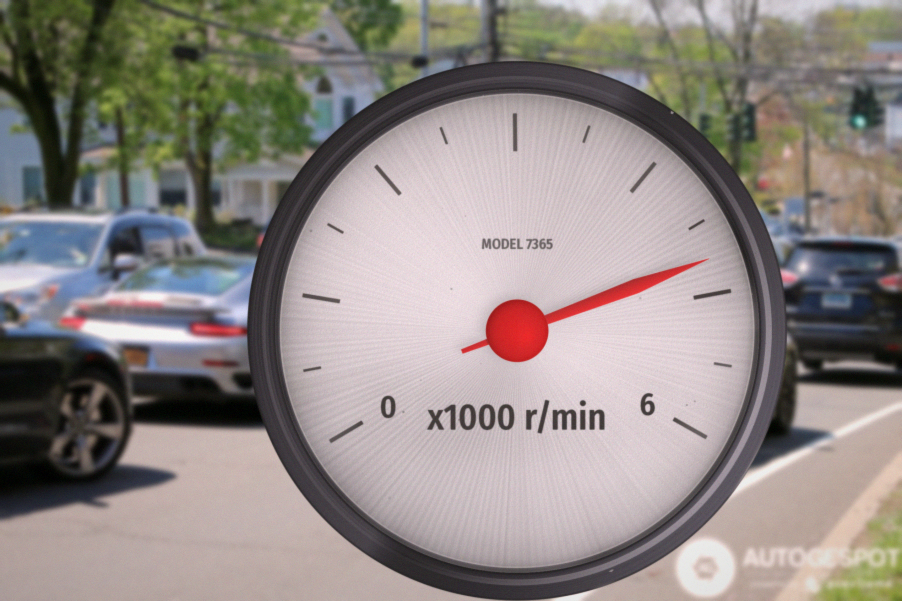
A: 4750 rpm
